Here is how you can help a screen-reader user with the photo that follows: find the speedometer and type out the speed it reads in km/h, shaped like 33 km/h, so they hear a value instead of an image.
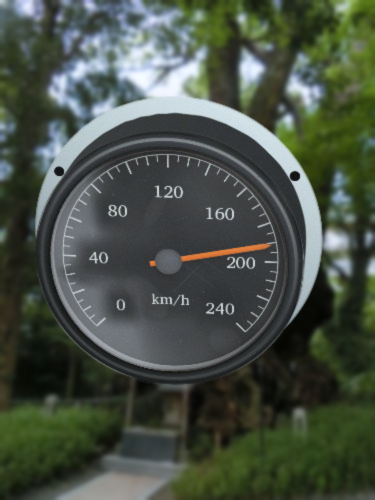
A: 190 km/h
